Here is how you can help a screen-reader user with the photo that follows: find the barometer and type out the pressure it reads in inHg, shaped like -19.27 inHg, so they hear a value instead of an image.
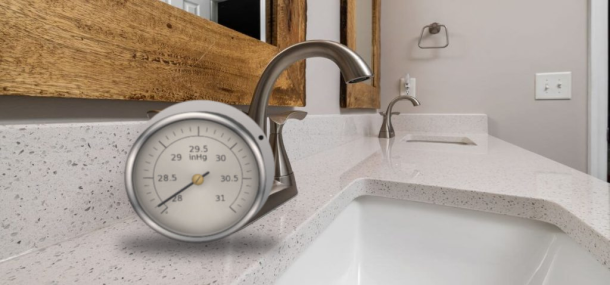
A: 28.1 inHg
